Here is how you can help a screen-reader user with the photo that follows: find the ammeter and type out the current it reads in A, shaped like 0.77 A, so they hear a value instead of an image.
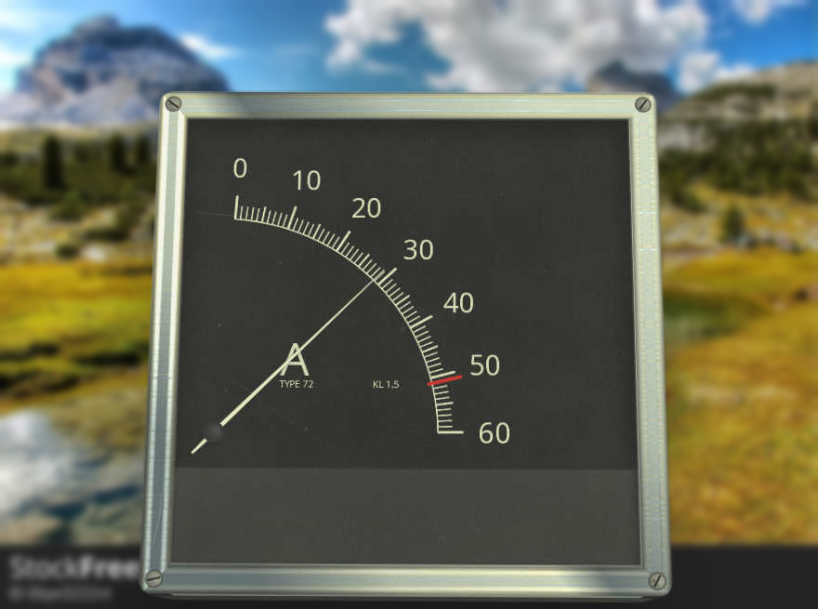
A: 29 A
